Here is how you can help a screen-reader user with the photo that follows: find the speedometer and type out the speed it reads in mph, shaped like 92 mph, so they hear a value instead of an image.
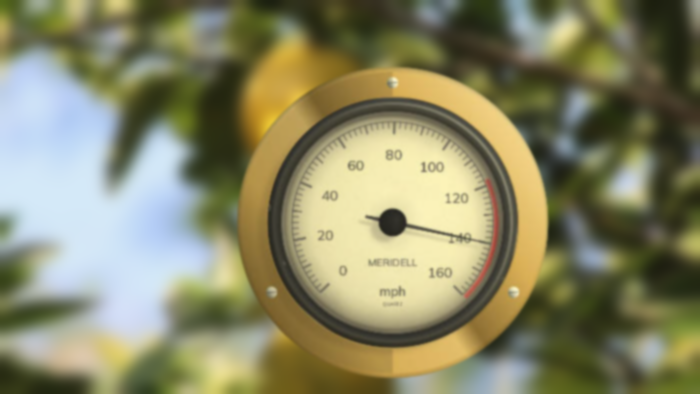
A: 140 mph
